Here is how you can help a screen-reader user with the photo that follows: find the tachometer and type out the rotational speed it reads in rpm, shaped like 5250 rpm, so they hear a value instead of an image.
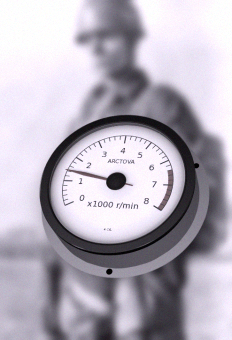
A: 1400 rpm
